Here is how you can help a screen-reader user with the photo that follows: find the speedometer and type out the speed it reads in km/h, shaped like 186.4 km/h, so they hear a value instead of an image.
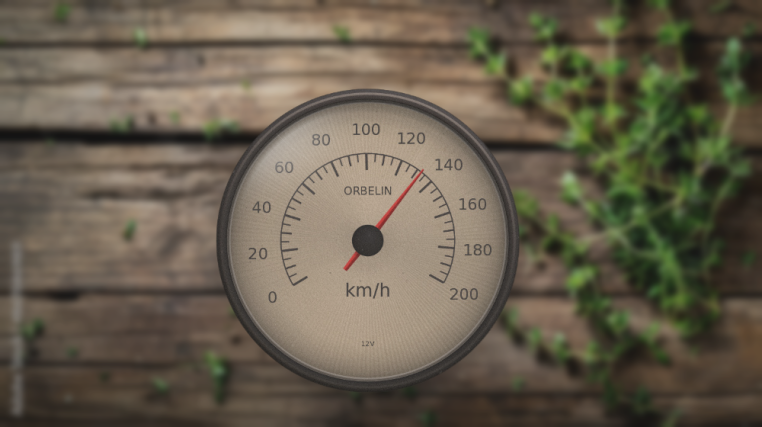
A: 132.5 km/h
